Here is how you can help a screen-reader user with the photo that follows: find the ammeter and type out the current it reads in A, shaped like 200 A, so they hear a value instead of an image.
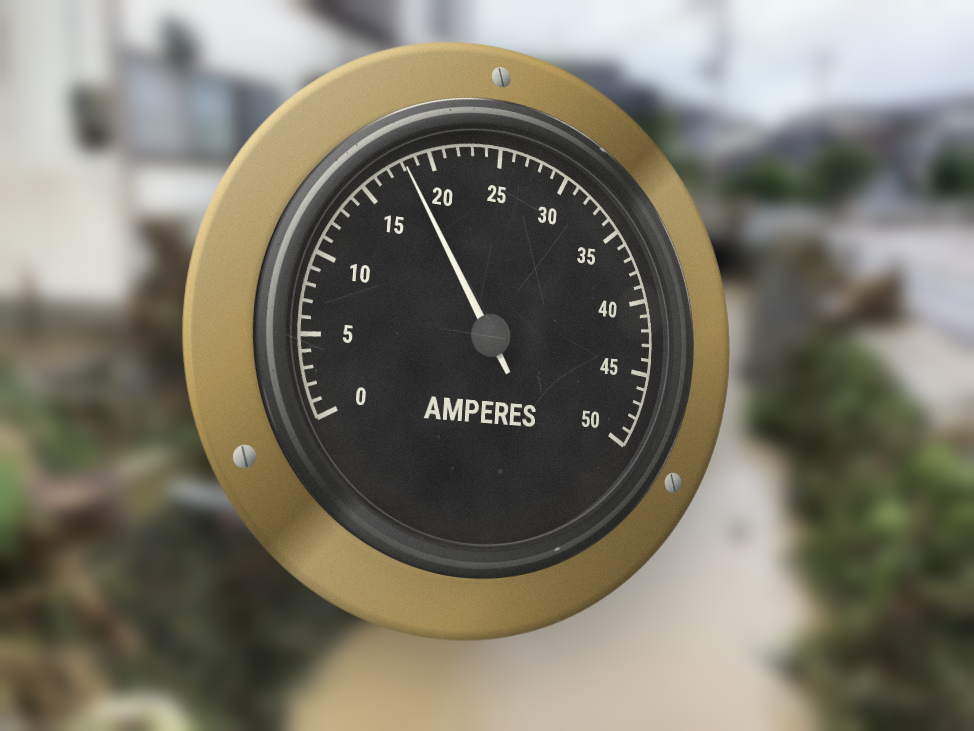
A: 18 A
